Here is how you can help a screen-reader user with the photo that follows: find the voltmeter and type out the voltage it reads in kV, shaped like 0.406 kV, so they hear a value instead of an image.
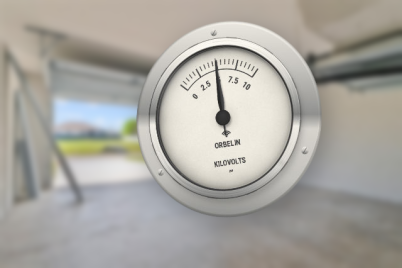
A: 5 kV
